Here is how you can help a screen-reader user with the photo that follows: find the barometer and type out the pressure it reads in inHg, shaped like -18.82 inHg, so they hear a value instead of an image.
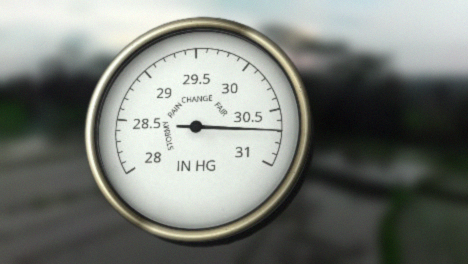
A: 30.7 inHg
